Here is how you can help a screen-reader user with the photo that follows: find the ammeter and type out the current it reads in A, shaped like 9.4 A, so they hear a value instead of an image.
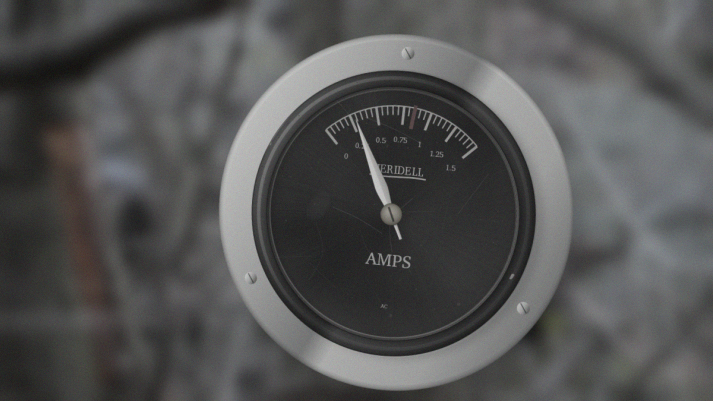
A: 0.3 A
